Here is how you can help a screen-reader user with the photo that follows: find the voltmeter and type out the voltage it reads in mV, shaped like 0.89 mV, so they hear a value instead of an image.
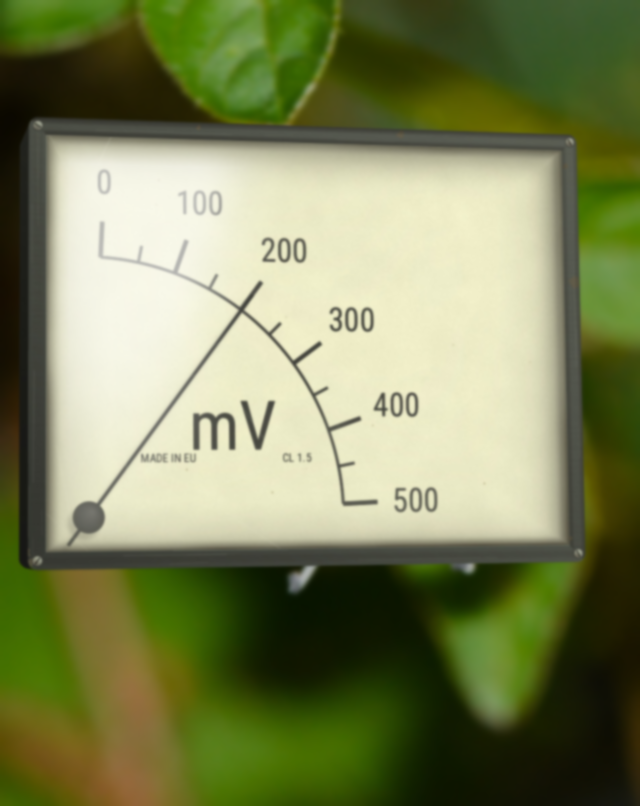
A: 200 mV
